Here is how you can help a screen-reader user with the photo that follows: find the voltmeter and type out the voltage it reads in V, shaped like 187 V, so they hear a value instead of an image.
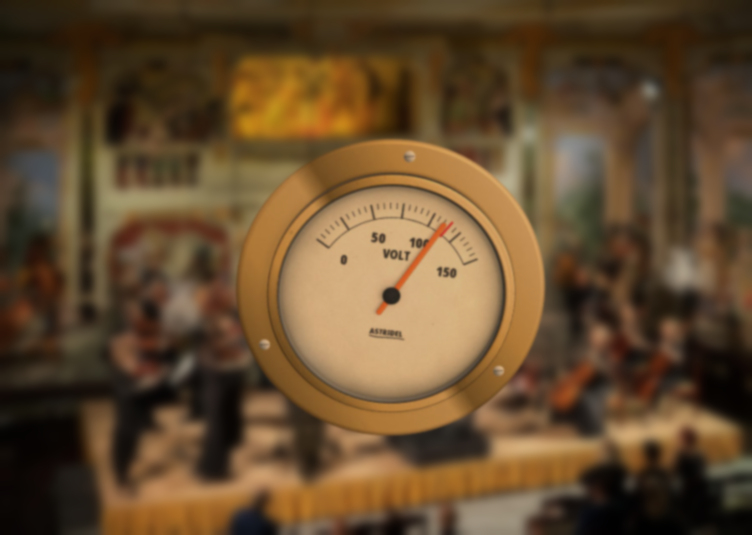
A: 110 V
